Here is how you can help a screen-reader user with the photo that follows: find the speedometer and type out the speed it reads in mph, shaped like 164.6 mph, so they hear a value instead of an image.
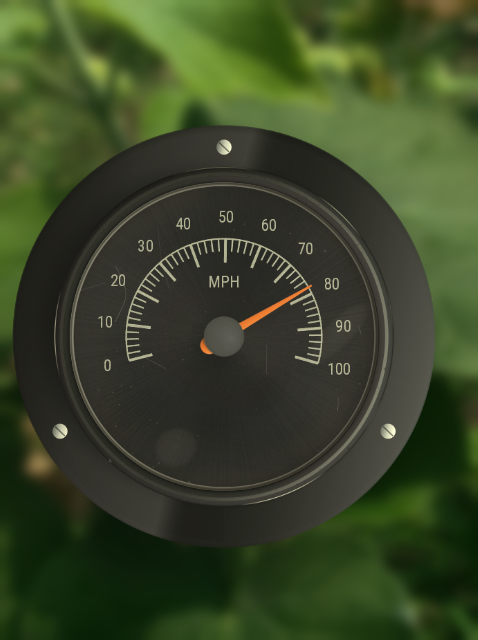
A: 78 mph
